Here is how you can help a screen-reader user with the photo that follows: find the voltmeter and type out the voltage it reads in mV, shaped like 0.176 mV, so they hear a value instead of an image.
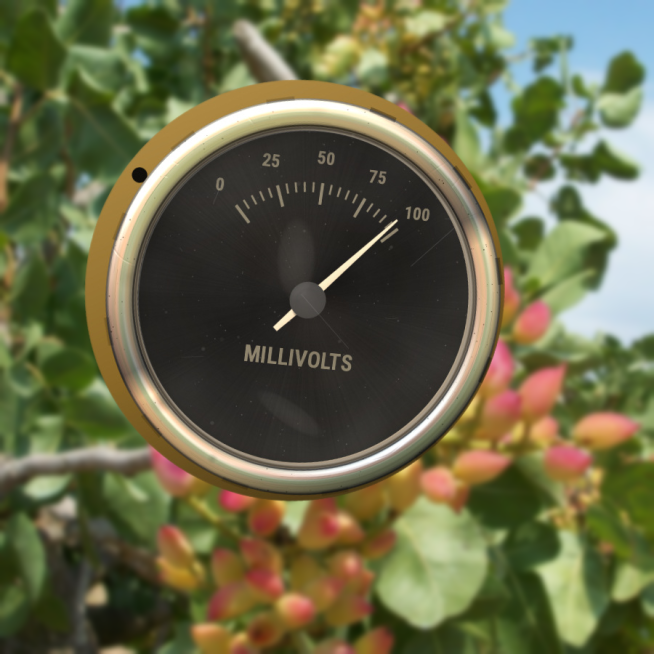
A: 95 mV
